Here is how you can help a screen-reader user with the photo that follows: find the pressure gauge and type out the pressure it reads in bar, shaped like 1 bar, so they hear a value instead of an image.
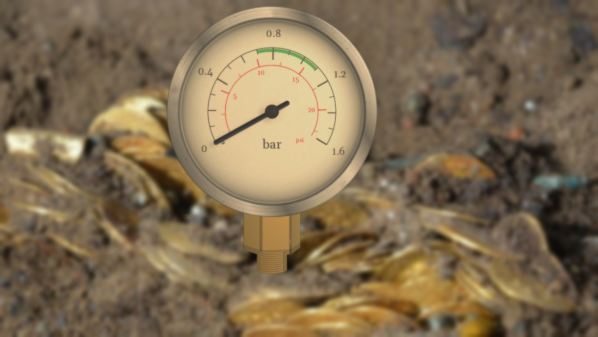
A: 0 bar
